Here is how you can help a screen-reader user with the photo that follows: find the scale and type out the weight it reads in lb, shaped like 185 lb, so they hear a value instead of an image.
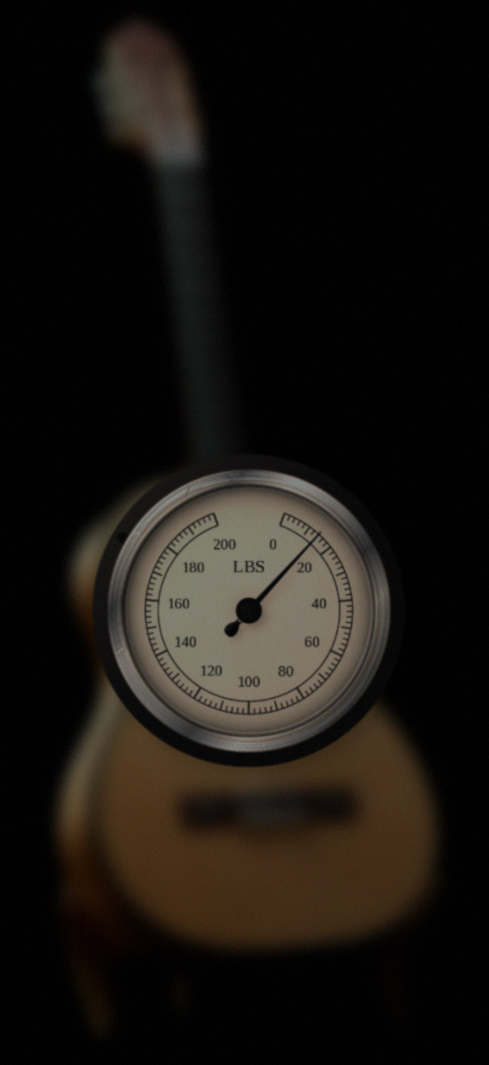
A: 14 lb
